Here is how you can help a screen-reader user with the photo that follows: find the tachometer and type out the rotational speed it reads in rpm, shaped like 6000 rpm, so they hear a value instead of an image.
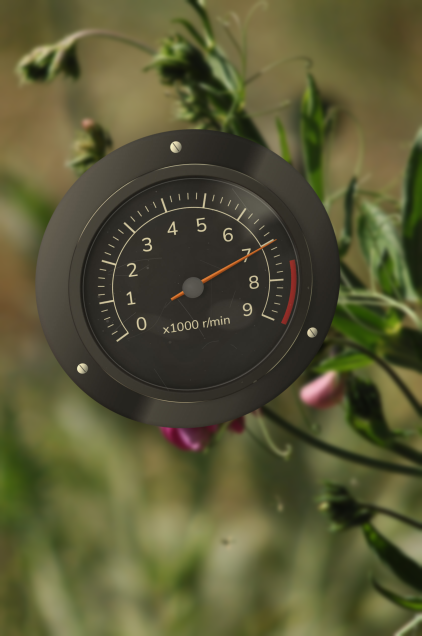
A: 7000 rpm
